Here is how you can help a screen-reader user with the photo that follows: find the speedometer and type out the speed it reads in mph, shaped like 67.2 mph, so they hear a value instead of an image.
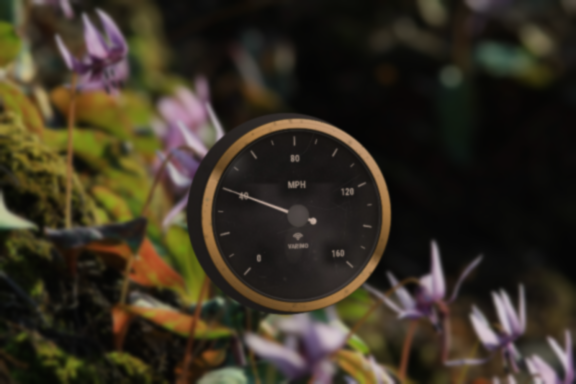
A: 40 mph
